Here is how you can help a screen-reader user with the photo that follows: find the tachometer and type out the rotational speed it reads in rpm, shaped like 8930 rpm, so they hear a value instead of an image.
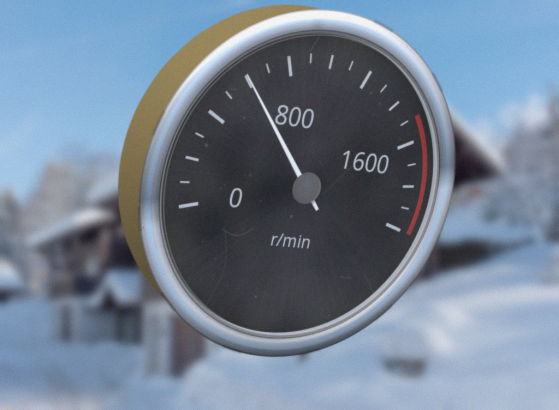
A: 600 rpm
